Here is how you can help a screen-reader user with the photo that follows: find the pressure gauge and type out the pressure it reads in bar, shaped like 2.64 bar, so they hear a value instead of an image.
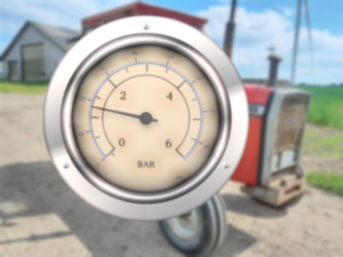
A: 1.25 bar
